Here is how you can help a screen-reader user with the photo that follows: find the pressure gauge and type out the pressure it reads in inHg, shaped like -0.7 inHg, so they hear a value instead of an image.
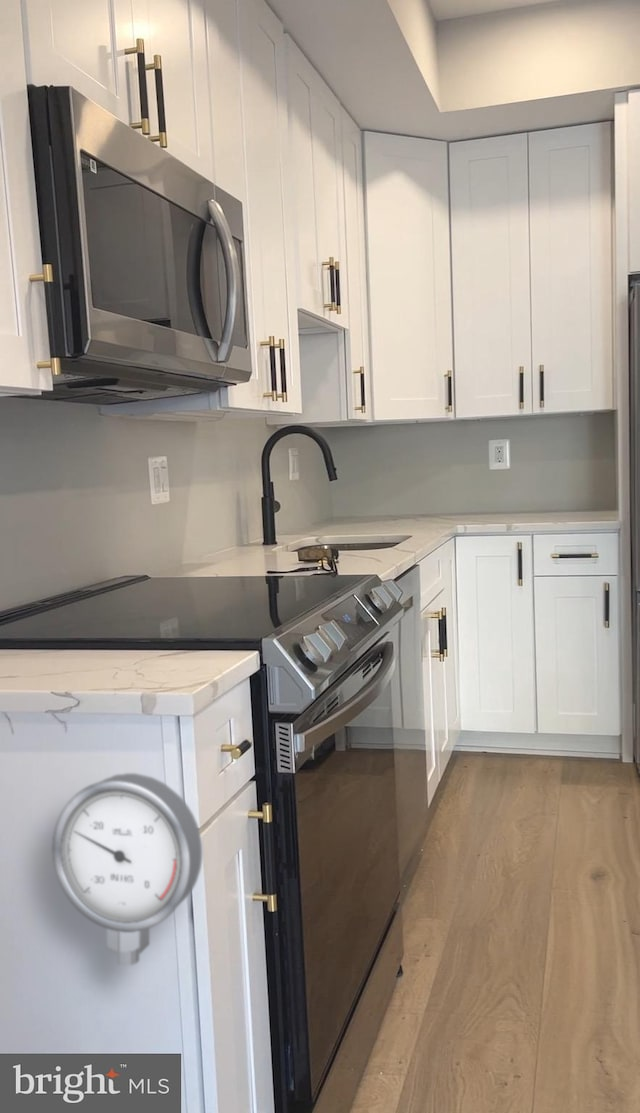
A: -22.5 inHg
